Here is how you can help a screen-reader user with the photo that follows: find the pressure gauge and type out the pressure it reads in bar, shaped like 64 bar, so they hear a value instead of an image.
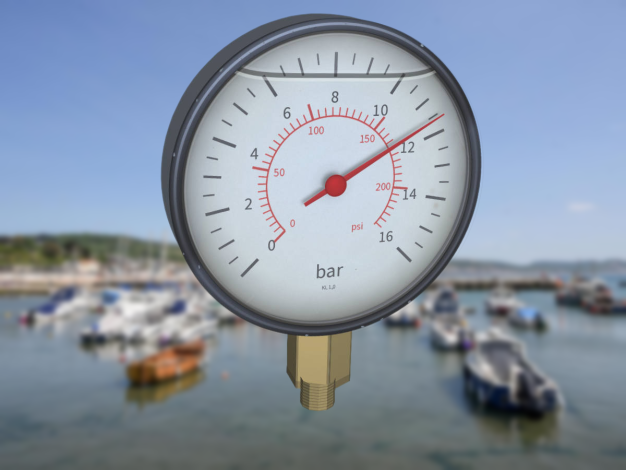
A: 11.5 bar
